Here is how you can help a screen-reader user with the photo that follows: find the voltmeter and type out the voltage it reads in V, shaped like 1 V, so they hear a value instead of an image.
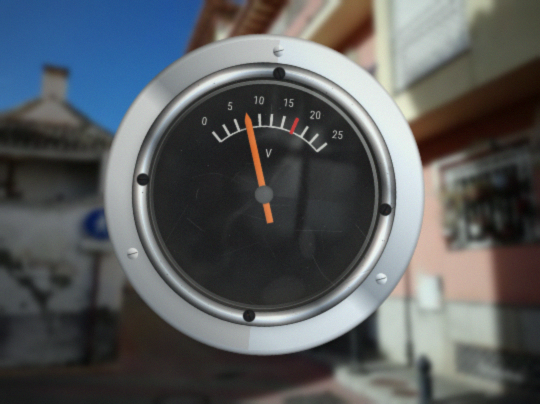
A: 7.5 V
